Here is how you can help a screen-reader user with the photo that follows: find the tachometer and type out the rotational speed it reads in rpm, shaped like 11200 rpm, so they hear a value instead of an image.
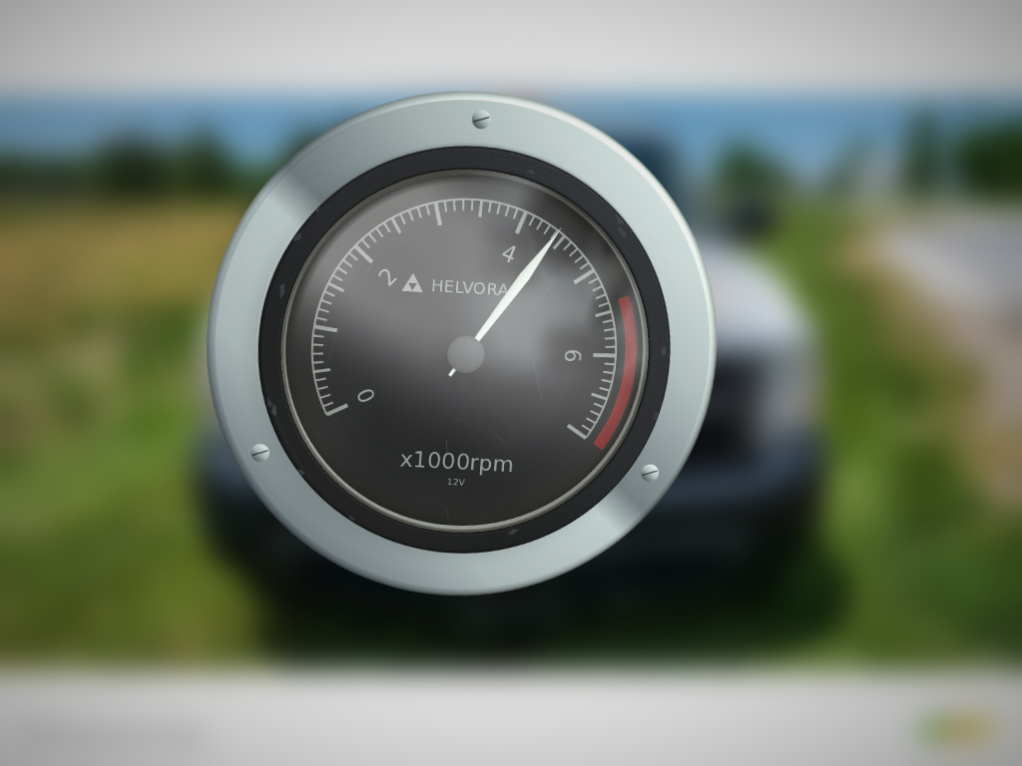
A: 4400 rpm
